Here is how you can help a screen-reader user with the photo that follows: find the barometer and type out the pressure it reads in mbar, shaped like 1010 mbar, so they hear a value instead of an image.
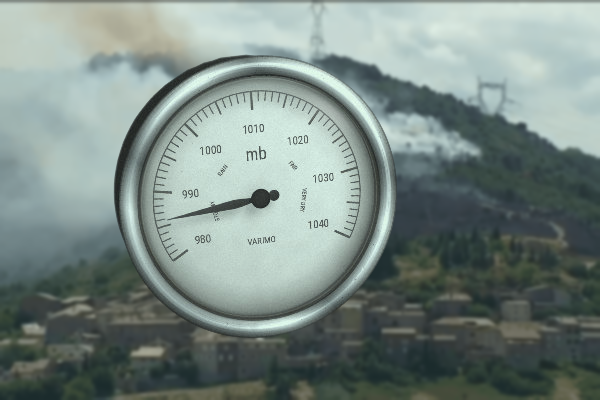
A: 986 mbar
